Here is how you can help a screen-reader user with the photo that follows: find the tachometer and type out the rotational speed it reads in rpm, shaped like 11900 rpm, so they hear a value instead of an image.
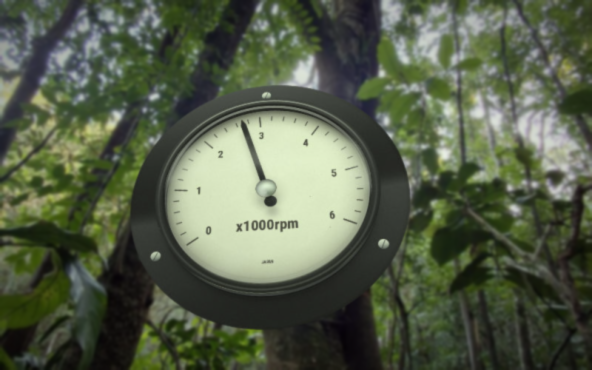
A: 2700 rpm
